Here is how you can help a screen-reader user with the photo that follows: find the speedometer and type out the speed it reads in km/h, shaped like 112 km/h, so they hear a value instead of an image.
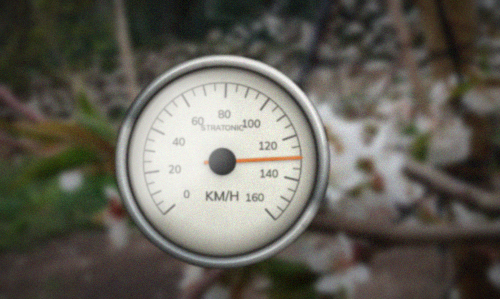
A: 130 km/h
